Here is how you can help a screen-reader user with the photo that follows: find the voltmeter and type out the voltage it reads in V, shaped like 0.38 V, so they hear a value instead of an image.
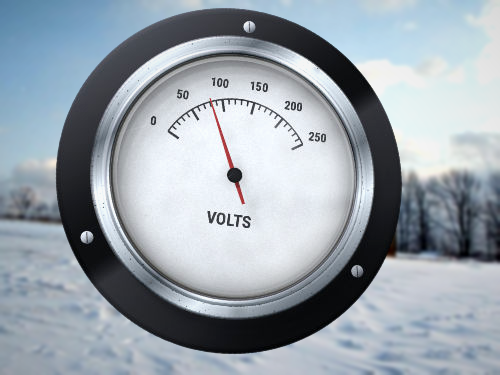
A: 80 V
